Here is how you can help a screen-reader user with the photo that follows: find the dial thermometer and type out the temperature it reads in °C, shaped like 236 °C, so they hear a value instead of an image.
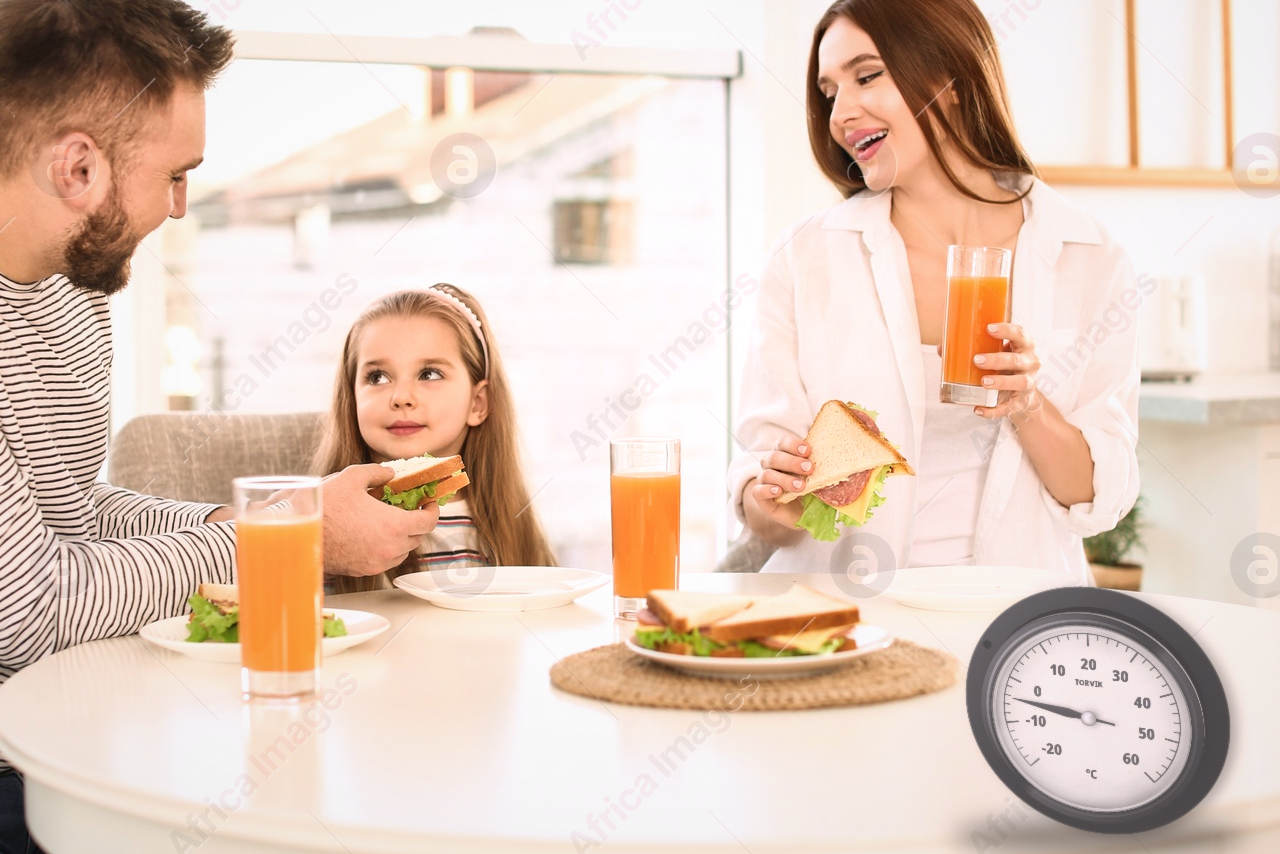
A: -4 °C
